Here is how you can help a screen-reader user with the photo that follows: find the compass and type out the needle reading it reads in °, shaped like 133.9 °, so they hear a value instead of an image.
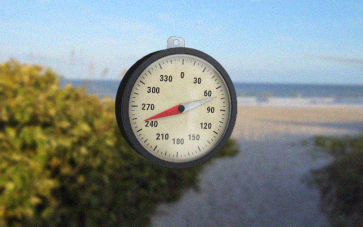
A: 250 °
